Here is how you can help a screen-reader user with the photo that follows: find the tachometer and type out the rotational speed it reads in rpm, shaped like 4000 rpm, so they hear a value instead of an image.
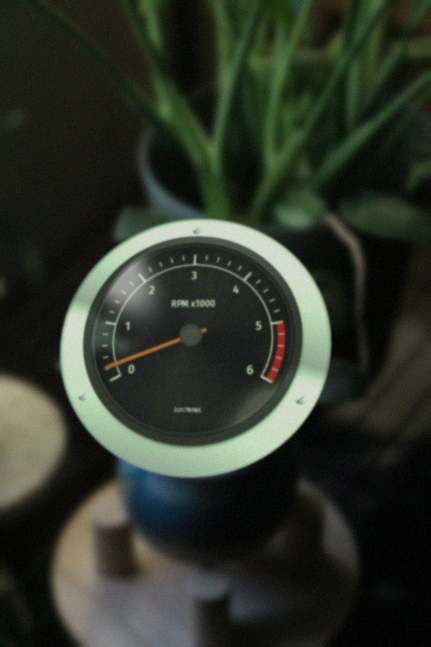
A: 200 rpm
